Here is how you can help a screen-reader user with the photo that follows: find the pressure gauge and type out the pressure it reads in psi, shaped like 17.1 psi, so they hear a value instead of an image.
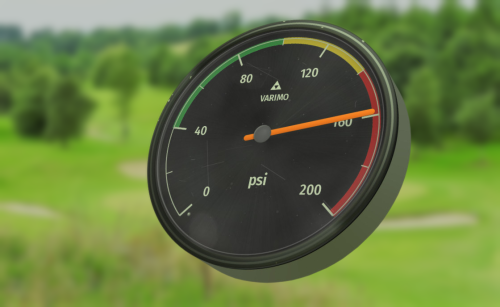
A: 160 psi
